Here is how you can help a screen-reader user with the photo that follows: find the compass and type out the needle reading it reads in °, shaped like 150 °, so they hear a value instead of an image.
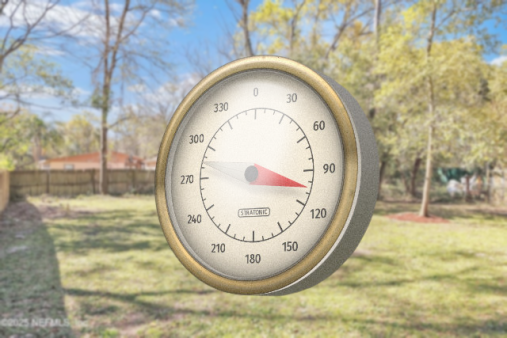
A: 105 °
